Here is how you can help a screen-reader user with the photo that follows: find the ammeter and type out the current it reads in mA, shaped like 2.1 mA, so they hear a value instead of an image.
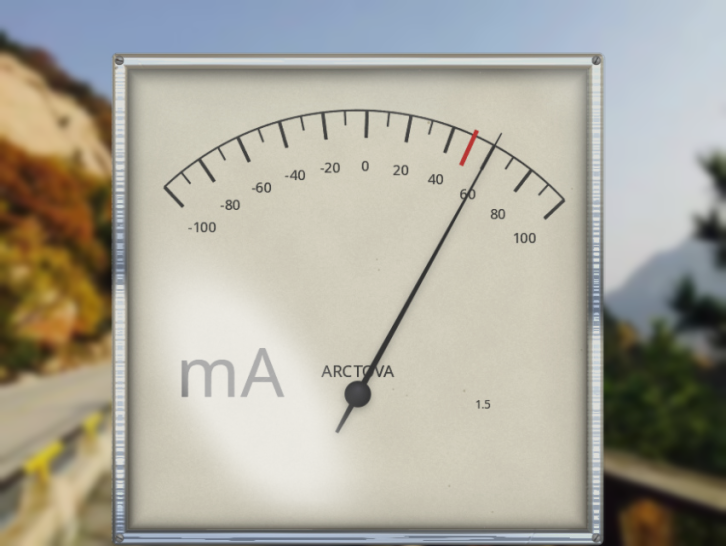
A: 60 mA
